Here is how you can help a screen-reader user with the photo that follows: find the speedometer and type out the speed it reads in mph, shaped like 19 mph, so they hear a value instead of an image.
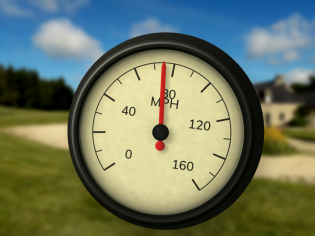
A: 75 mph
